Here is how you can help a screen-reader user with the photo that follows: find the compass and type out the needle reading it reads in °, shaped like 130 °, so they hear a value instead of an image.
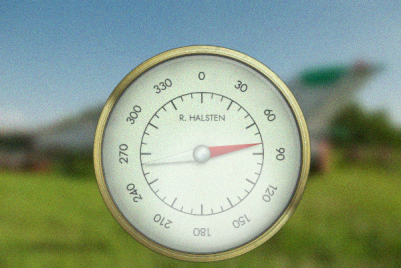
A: 80 °
